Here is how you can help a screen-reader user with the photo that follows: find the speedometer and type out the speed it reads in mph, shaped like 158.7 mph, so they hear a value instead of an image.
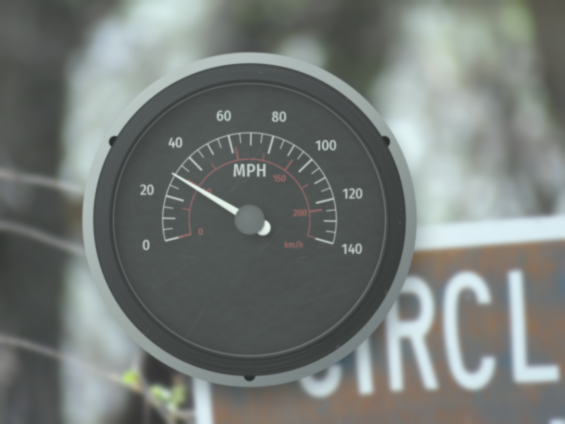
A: 30 mph
